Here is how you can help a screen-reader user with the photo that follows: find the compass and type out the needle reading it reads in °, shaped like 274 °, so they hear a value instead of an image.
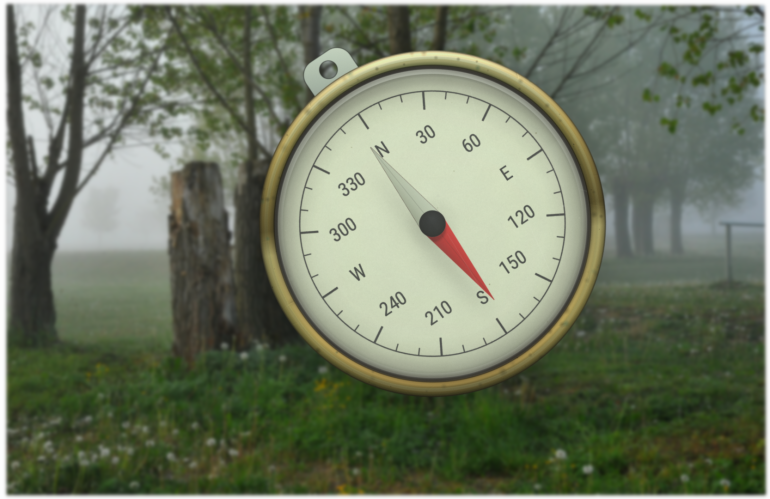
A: 175 °
